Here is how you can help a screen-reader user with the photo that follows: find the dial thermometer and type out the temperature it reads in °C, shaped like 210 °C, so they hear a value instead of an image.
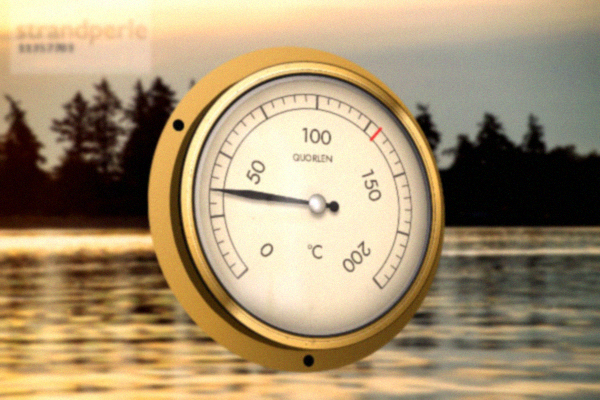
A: 35 °C
